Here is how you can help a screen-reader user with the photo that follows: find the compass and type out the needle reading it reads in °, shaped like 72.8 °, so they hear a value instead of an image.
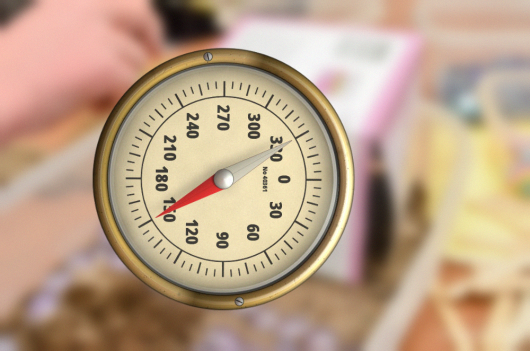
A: 150 °
